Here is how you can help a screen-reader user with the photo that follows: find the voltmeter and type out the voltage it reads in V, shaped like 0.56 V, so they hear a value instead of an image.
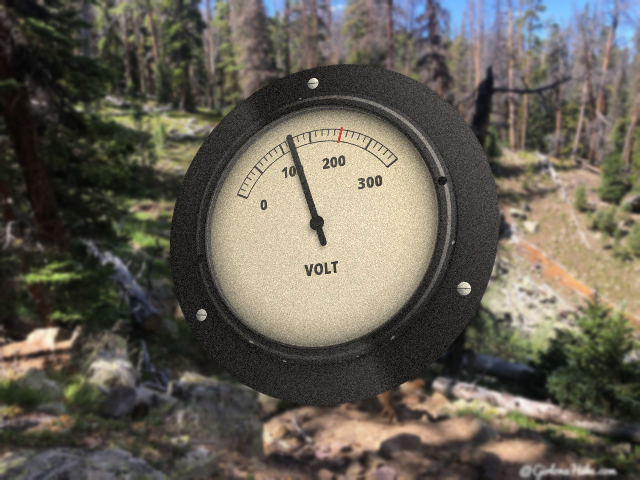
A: 120 V
